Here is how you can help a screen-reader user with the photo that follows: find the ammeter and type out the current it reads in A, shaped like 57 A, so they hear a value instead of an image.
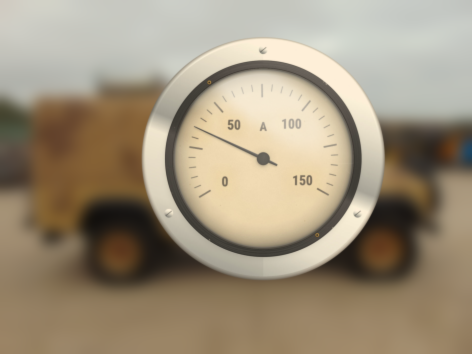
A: 35 A
